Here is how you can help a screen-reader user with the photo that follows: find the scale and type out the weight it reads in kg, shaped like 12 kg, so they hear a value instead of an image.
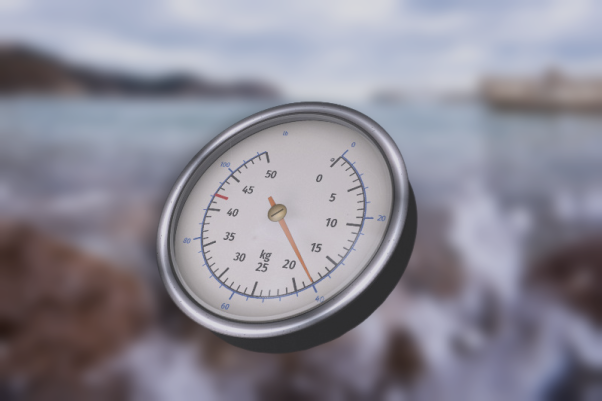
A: 18 kg
